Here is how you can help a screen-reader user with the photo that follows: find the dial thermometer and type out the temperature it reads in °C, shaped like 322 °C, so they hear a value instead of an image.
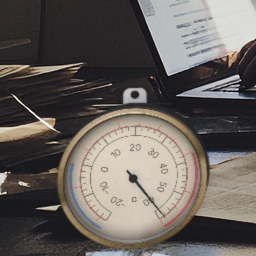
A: 58 °C
